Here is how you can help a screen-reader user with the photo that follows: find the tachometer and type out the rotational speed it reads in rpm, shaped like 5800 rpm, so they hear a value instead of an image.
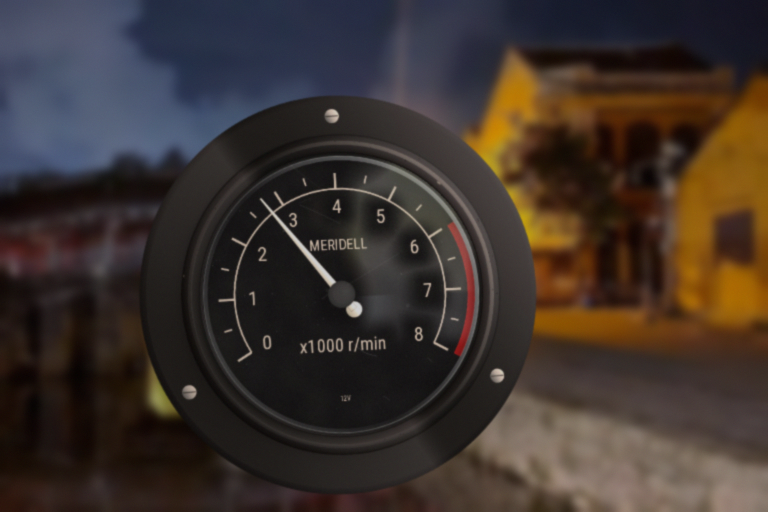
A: 2750 rpm
